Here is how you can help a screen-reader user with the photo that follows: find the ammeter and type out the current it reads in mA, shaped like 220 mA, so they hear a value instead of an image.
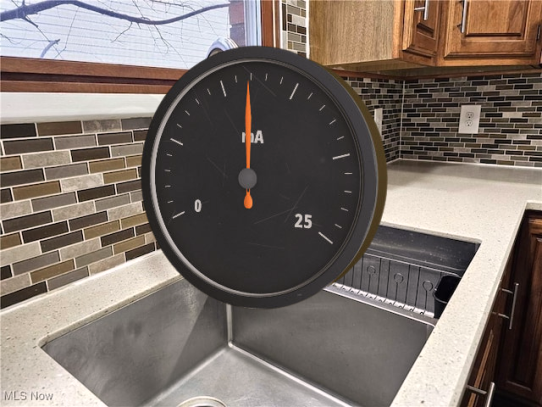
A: 12 mA
